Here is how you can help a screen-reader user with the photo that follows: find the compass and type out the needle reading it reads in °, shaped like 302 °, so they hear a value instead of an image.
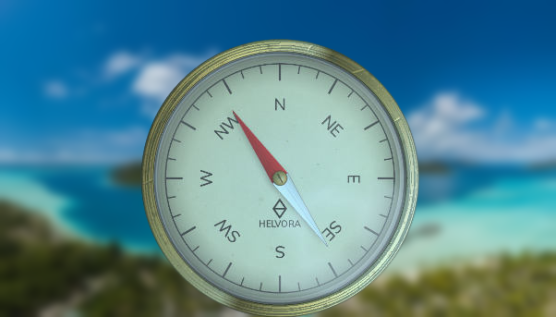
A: 325 °
